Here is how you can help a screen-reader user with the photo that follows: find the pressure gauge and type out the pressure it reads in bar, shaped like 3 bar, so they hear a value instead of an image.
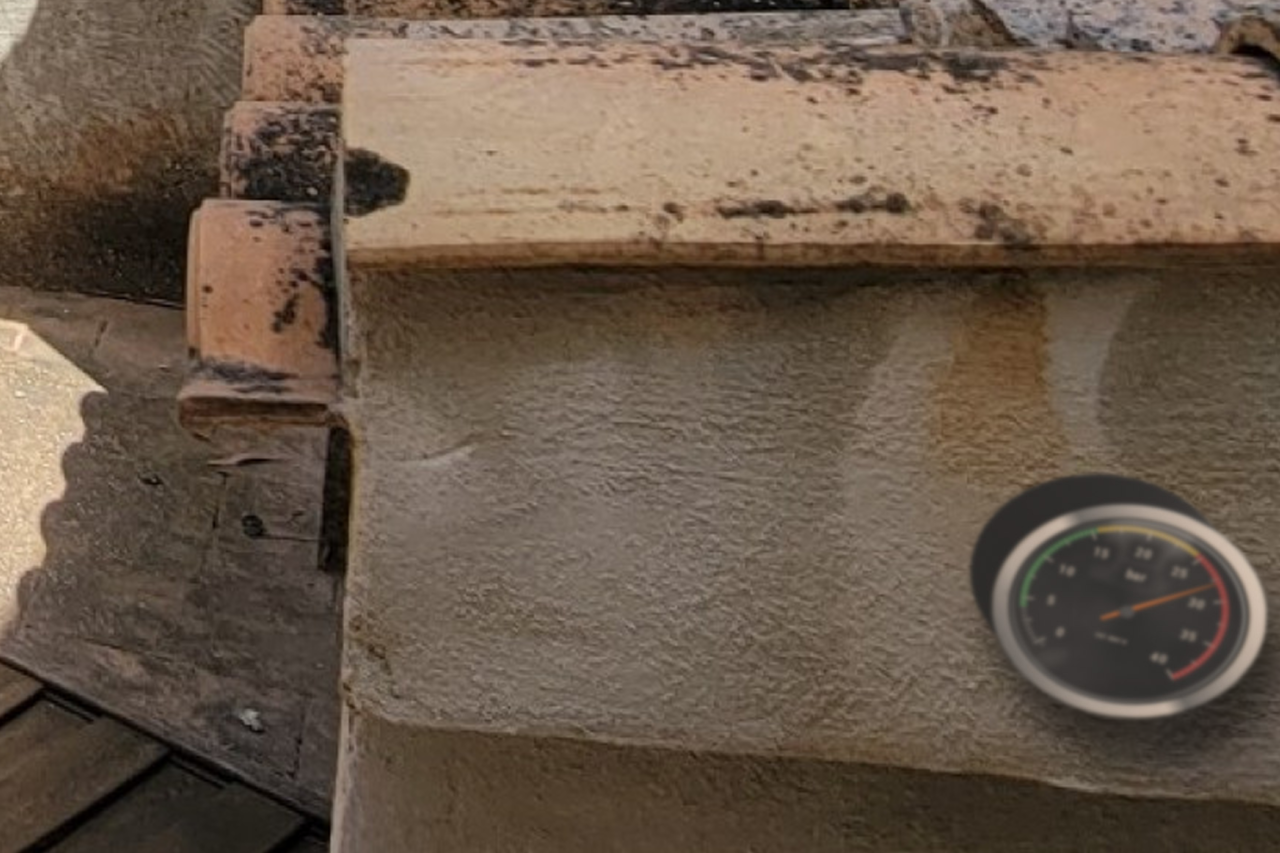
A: 27.5 bar
